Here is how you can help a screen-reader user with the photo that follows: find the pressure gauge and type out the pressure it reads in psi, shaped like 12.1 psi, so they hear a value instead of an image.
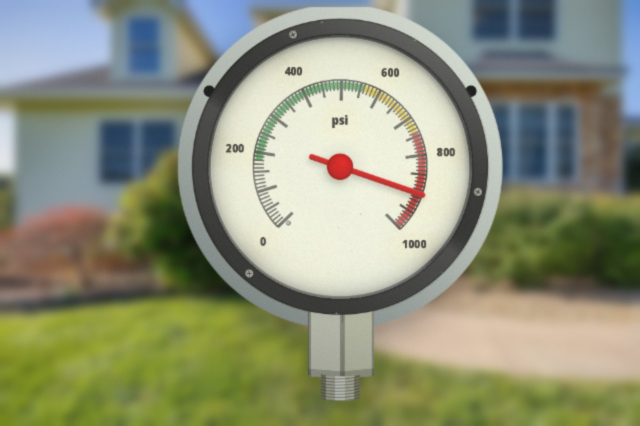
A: 900 psi
